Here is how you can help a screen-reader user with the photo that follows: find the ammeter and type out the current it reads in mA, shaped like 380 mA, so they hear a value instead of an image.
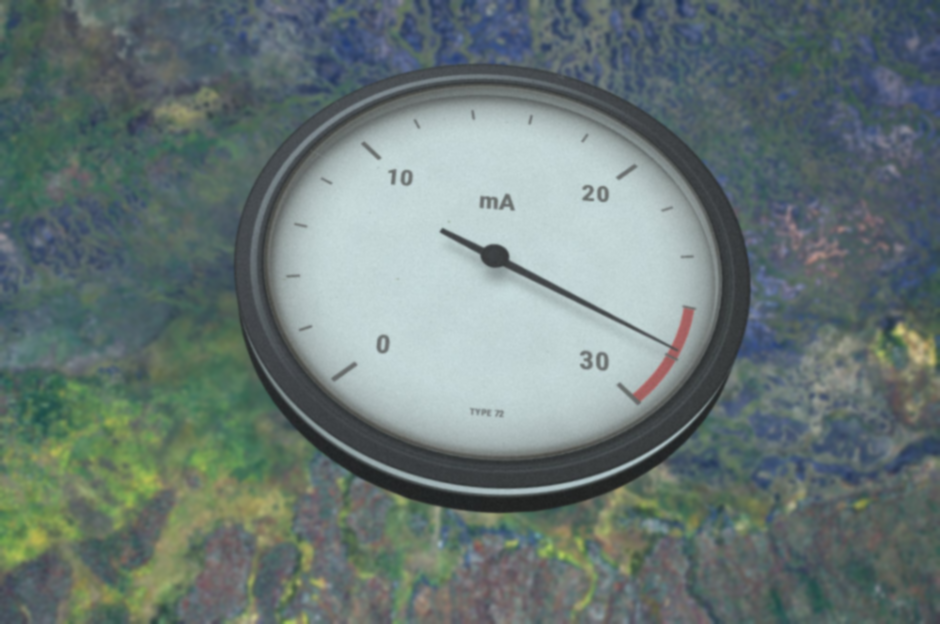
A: 28 mA
